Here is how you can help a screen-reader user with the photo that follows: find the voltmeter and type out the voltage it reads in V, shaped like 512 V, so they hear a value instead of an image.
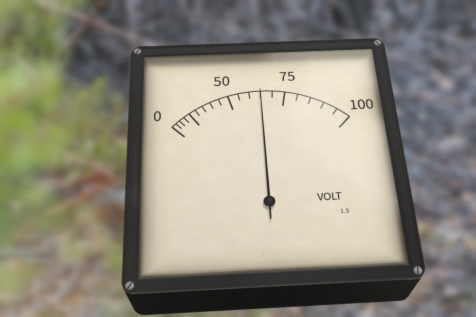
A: 65 V
